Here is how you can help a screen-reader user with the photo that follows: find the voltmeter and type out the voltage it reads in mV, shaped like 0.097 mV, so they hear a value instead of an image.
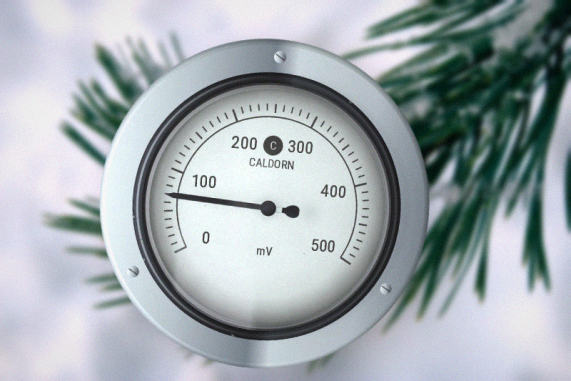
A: 70 mV
